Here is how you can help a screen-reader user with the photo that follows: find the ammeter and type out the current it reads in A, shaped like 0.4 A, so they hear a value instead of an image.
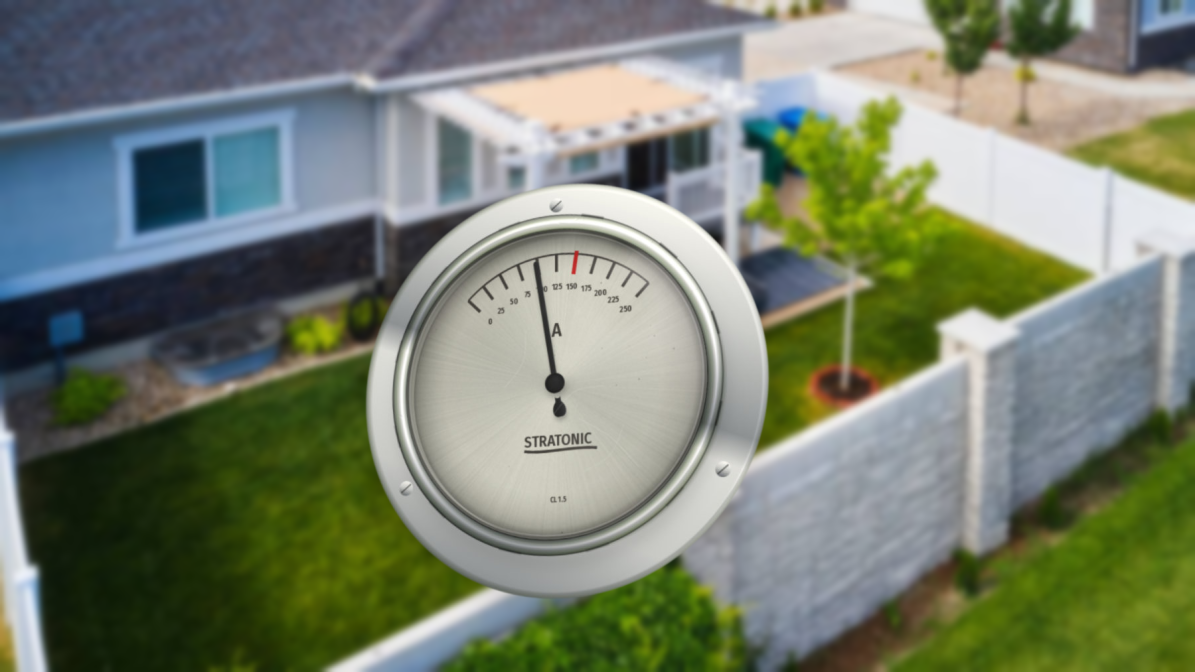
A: 100 A
